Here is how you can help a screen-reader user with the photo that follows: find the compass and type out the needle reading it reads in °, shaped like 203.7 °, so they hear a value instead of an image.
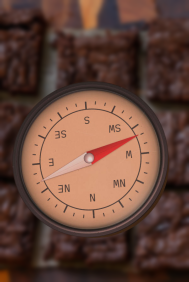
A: 250 °
